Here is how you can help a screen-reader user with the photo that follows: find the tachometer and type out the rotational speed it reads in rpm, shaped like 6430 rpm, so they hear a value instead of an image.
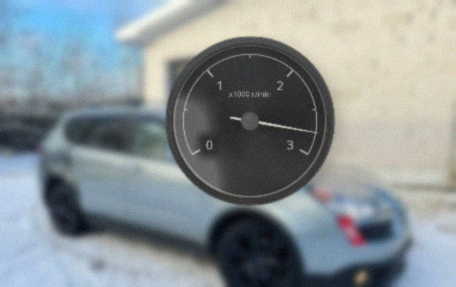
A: 2750 rpm
